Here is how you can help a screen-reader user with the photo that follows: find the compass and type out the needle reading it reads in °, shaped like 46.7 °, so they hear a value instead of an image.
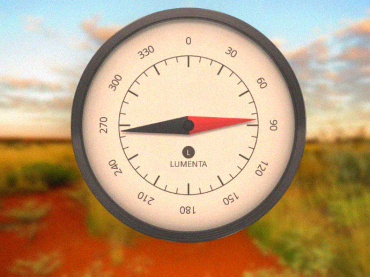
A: 85 °
